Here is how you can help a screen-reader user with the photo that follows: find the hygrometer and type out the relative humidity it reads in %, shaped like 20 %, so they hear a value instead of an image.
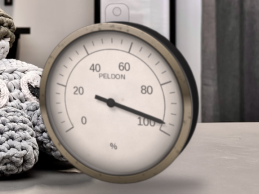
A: 96 %
